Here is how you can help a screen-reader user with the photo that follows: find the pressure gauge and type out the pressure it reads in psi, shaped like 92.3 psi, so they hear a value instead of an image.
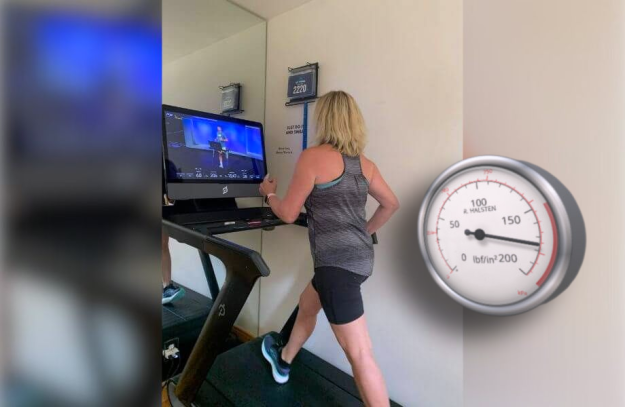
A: 175 psi
